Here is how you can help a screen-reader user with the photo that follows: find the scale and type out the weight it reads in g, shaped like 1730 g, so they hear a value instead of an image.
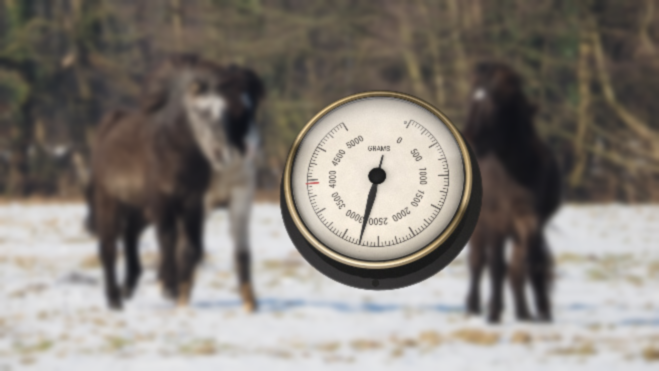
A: 2750 g
